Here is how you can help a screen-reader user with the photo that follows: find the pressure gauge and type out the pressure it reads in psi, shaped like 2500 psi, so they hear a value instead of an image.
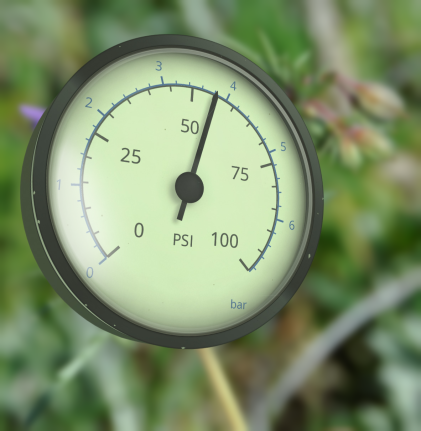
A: 55 psi
